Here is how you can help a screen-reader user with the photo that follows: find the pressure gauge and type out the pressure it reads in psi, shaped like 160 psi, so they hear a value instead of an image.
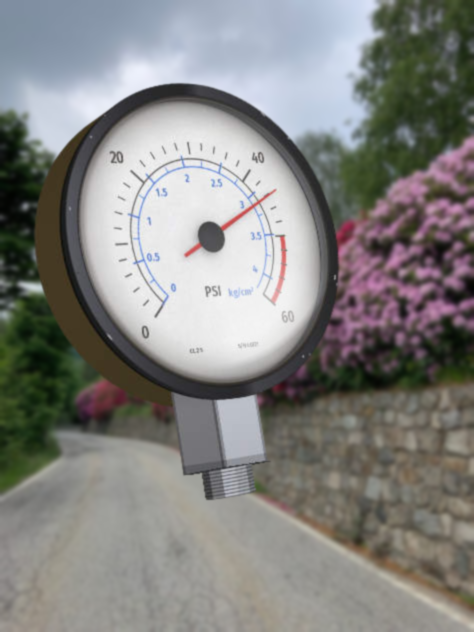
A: 44 psi
